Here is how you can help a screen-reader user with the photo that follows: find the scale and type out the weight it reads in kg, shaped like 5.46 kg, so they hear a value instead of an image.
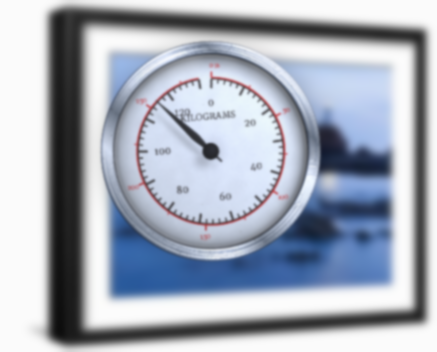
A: 116 kg
